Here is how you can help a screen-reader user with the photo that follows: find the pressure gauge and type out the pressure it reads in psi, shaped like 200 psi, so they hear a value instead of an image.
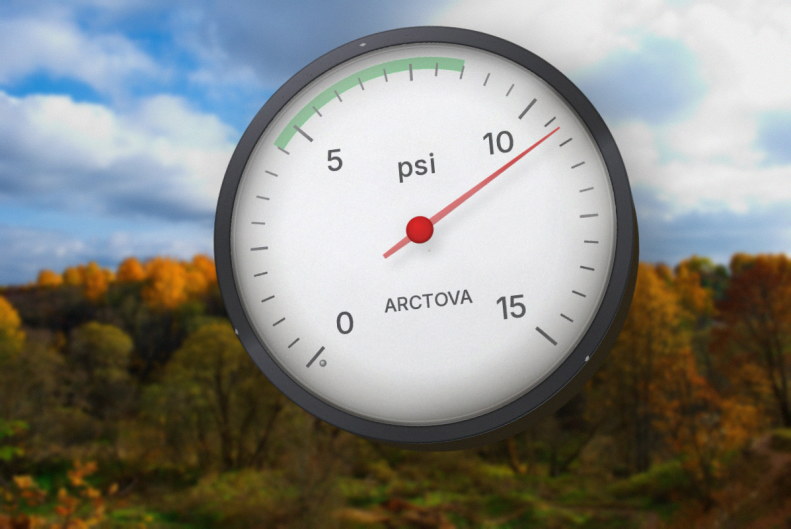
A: 10.75 psi
